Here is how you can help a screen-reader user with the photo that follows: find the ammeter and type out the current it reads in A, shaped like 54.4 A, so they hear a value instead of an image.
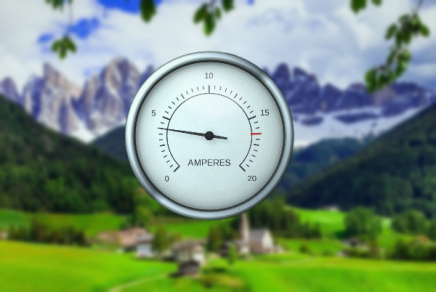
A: 4 A
